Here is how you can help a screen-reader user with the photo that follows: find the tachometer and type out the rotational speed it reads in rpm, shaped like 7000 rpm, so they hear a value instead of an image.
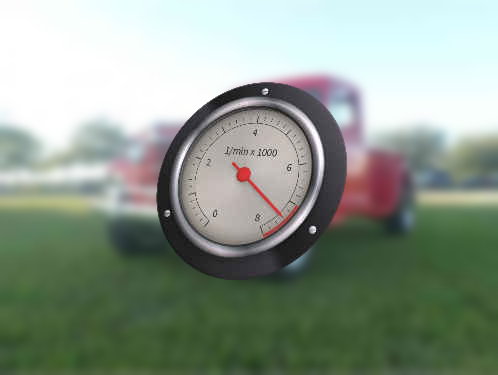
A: 7400 rpm
